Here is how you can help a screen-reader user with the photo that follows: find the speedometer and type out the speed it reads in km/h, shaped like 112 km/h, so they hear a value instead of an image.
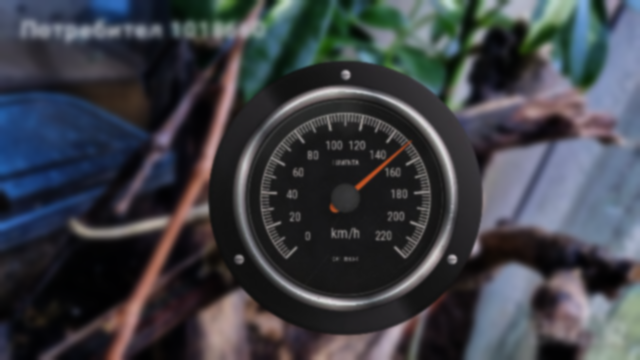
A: 150 km/h
